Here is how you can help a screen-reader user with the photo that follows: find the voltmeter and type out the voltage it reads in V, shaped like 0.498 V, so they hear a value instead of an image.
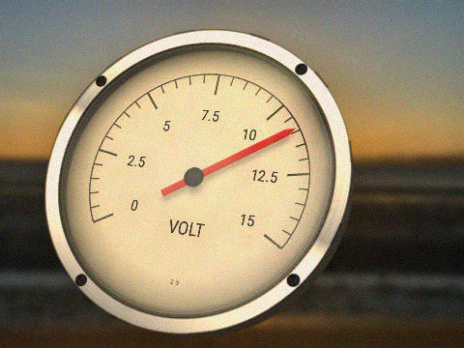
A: 11 V
